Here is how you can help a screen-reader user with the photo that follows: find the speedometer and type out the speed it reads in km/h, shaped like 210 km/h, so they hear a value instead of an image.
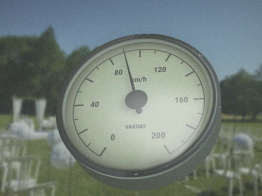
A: 90 km/h
